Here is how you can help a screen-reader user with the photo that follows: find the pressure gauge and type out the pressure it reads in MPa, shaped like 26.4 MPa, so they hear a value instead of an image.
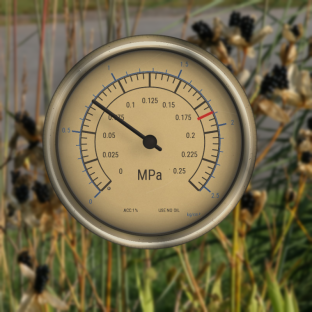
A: 0.075 MPa
